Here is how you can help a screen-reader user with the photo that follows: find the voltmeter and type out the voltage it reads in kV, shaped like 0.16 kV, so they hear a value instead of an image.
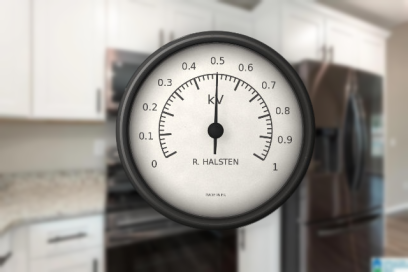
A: 0.5 kV
